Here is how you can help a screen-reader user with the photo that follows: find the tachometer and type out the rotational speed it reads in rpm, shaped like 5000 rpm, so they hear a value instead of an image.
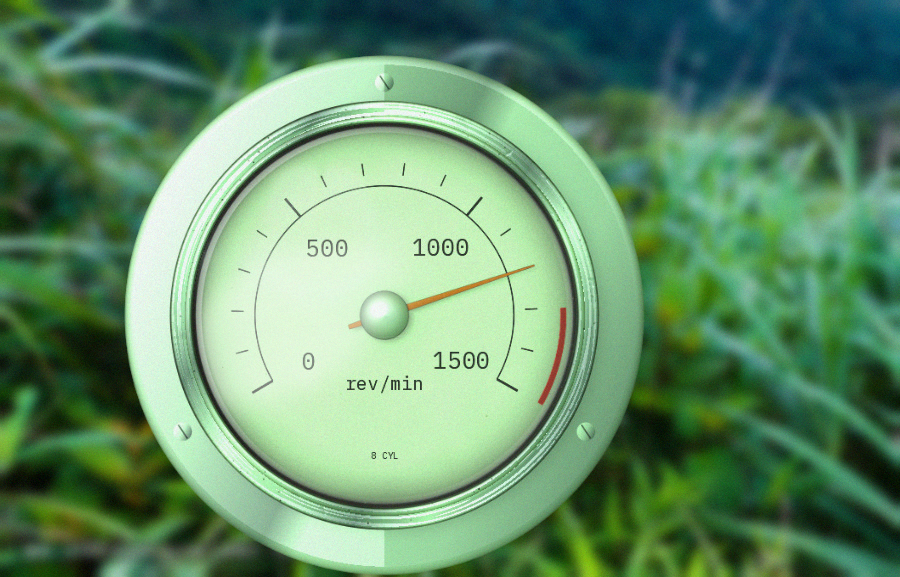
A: 1200 rpm
